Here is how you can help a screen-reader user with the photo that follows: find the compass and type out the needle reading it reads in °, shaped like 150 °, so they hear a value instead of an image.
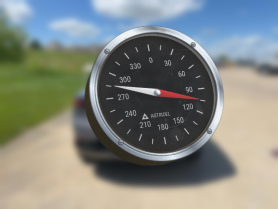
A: 105 °
